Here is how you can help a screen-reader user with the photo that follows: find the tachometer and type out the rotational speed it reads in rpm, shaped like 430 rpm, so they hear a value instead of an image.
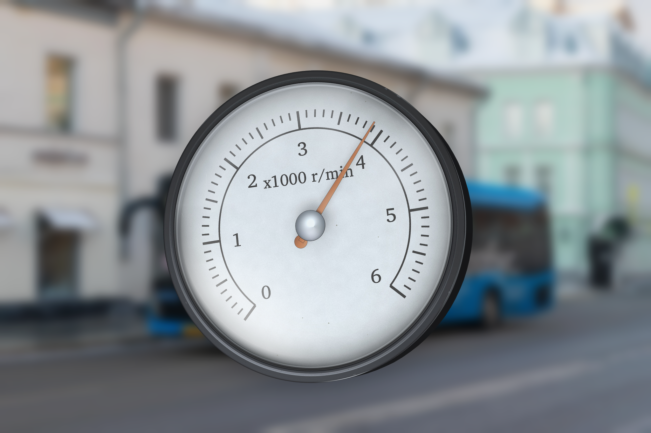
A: 3900 rpm
